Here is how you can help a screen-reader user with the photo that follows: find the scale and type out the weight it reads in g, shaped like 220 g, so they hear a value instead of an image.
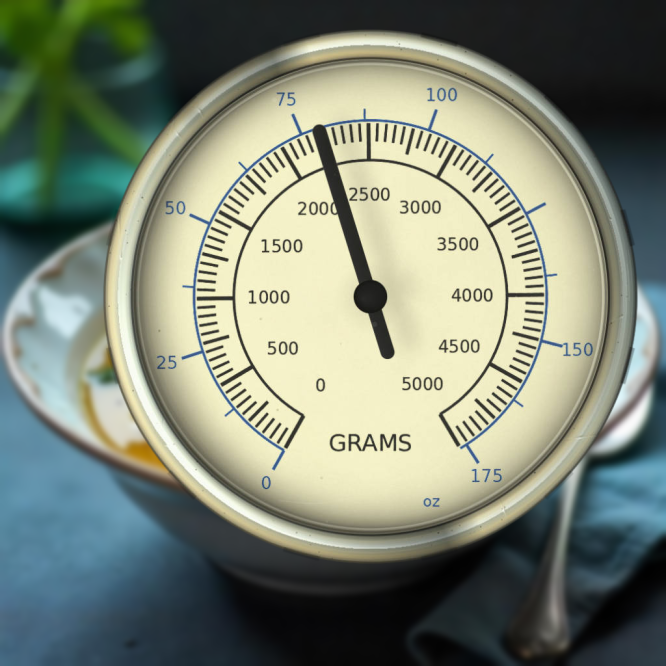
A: 2225 g
